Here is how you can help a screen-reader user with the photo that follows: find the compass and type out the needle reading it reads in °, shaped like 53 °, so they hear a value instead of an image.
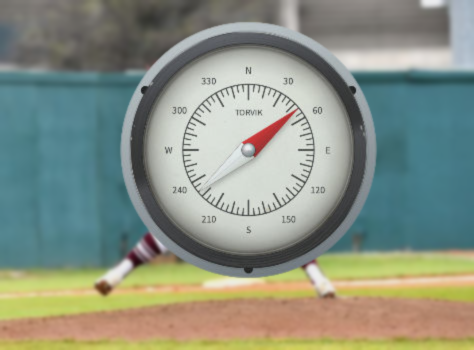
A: 50 °
